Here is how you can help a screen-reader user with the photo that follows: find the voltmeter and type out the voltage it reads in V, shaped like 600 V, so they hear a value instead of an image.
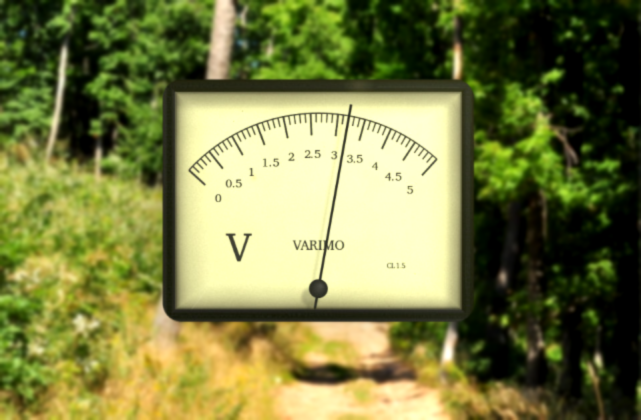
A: 3.2 V
